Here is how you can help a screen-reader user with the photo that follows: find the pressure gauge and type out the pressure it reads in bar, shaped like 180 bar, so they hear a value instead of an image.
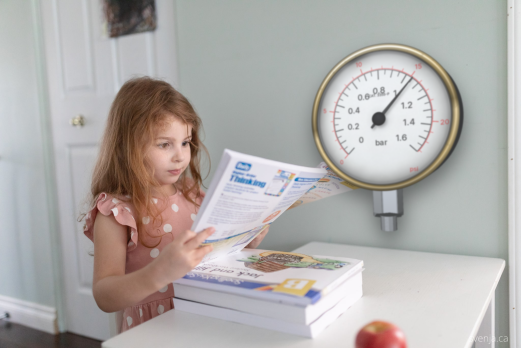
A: 1.05 bar
